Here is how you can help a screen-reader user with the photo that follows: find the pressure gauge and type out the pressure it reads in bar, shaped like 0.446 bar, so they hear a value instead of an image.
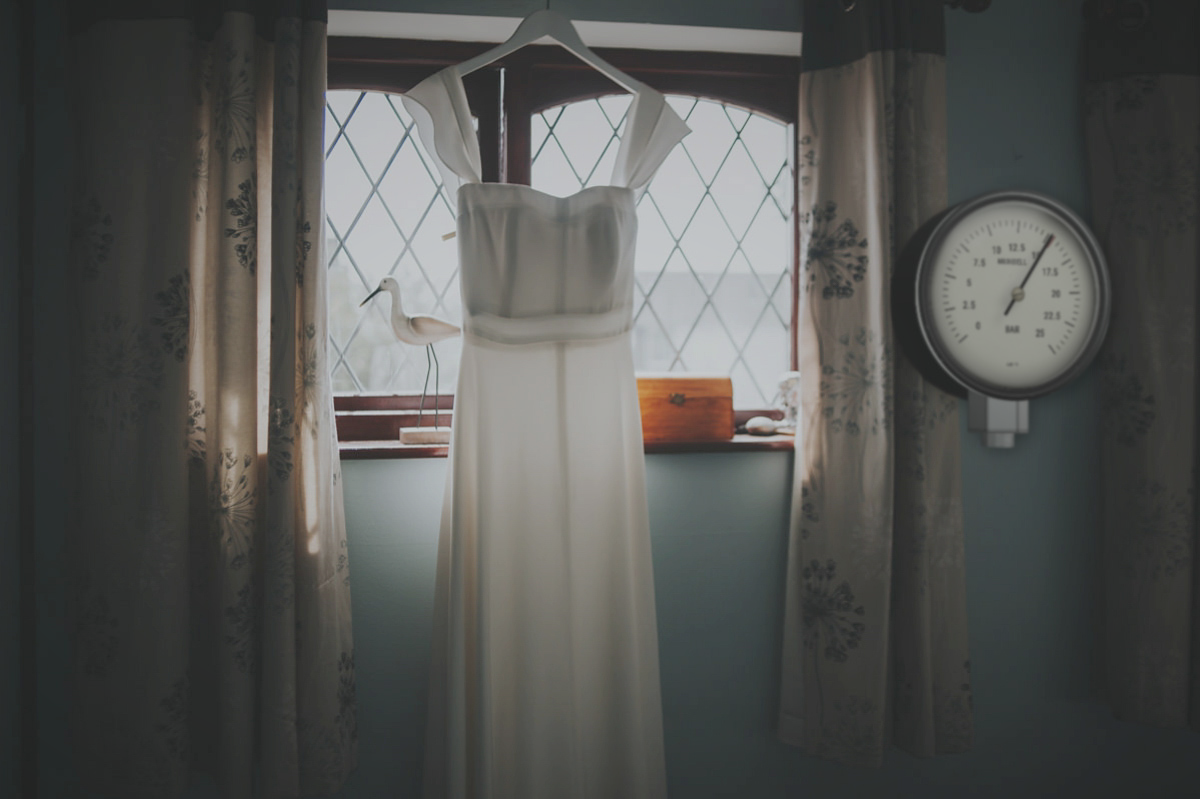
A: 15 bar
